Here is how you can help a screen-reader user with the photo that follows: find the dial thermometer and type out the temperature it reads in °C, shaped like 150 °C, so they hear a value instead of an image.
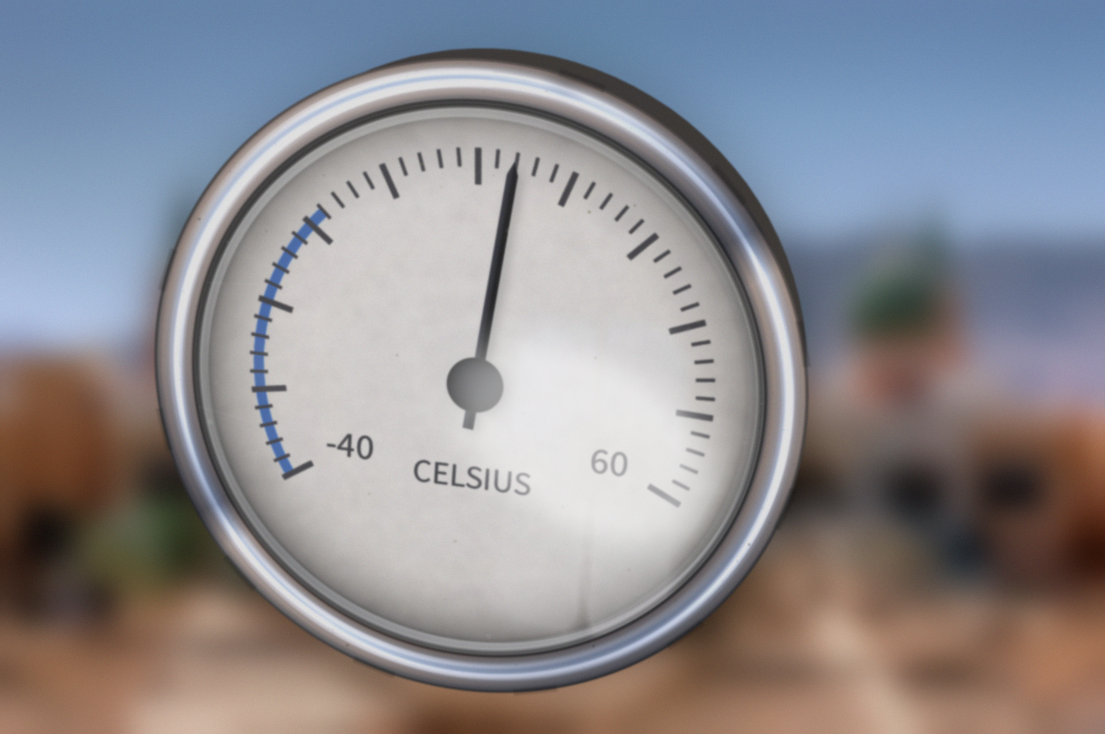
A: 14 °C
